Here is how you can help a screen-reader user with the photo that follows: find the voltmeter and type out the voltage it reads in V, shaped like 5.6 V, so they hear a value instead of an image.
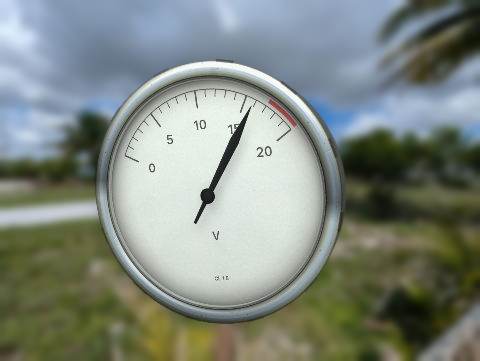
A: 16 V
